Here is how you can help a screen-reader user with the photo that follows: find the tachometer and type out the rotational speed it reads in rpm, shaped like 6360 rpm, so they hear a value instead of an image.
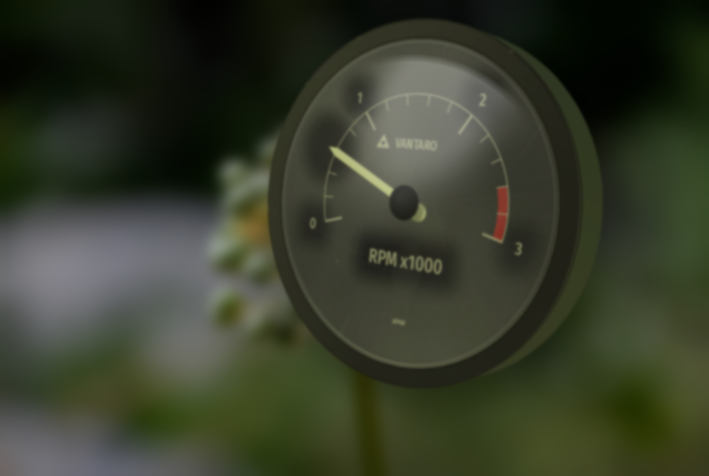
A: 600 rpm
